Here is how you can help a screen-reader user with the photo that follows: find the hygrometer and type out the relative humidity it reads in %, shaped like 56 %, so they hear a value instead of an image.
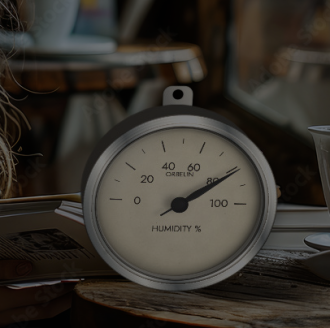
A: 80 %
